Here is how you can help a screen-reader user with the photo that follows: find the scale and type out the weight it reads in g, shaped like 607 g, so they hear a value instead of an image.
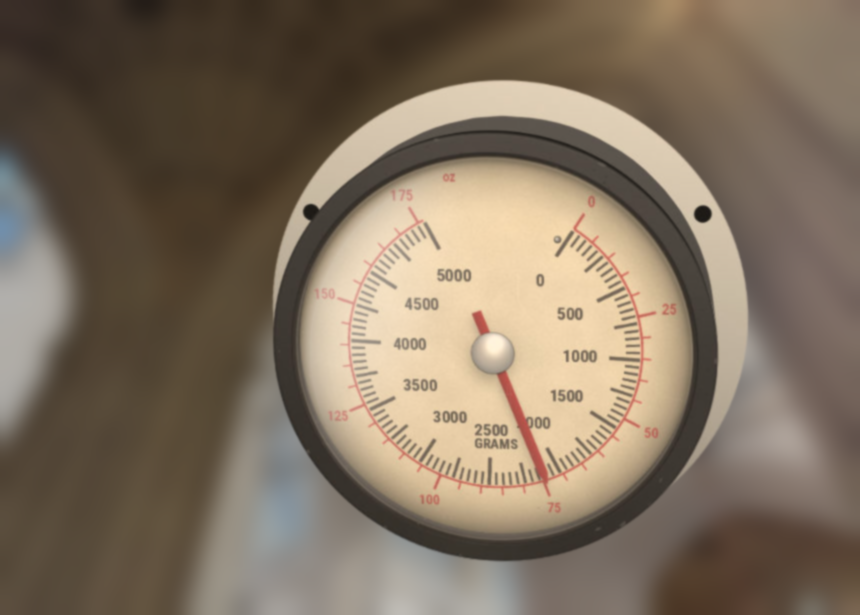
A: 2100 g
